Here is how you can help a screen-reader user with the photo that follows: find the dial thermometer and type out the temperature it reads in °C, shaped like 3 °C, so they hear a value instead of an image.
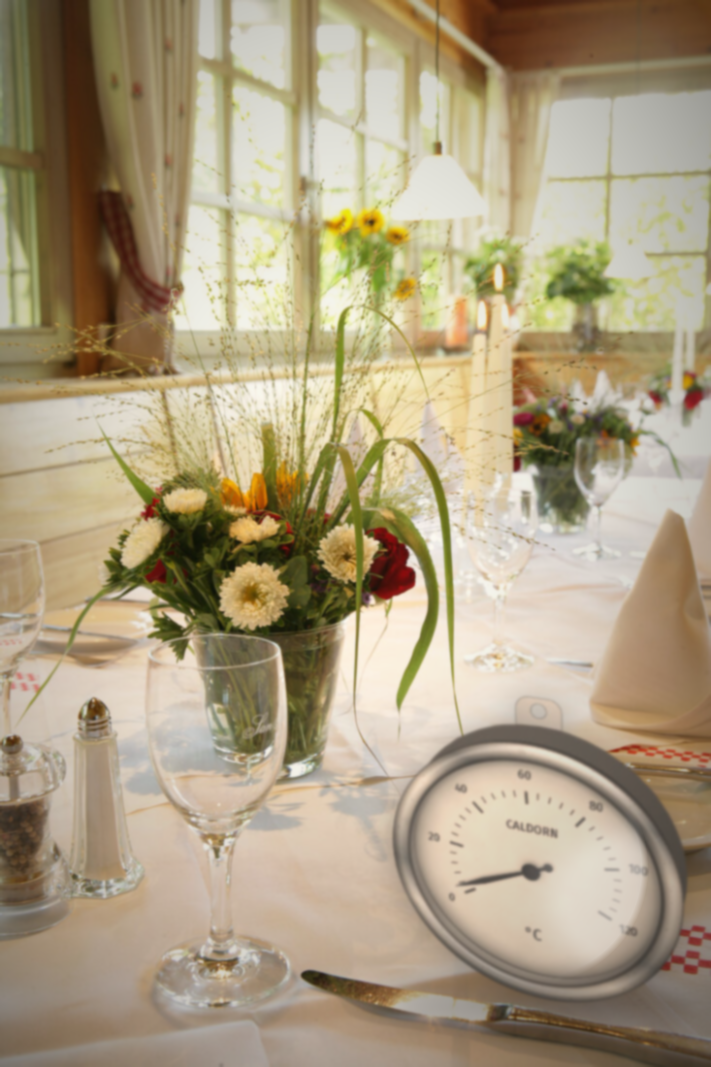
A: 4 °C
